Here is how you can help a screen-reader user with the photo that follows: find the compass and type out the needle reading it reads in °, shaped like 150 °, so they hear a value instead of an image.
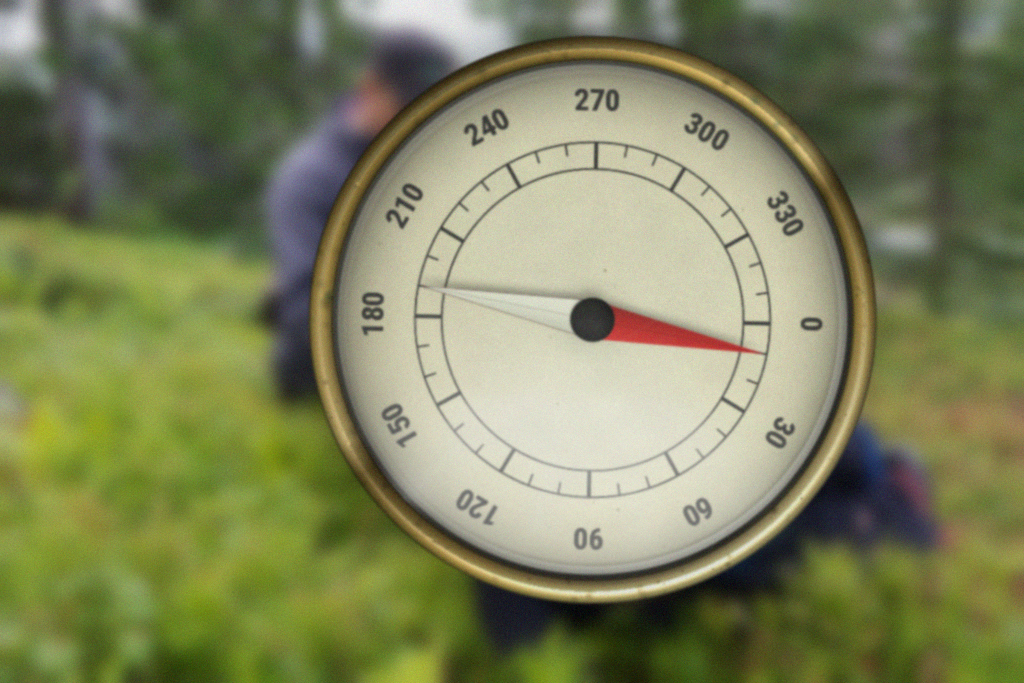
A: 10 °
